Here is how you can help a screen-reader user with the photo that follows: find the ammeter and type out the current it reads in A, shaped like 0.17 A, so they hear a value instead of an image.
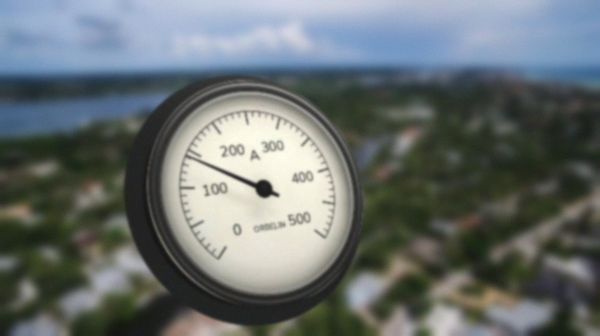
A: 140 A
